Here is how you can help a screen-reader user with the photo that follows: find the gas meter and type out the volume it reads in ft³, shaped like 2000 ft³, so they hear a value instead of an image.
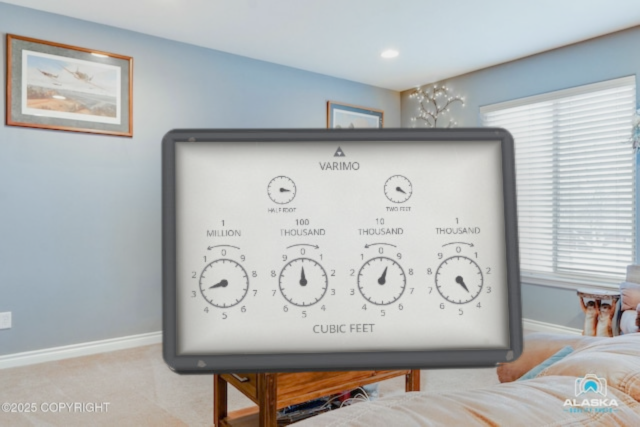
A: 299400 ft³
